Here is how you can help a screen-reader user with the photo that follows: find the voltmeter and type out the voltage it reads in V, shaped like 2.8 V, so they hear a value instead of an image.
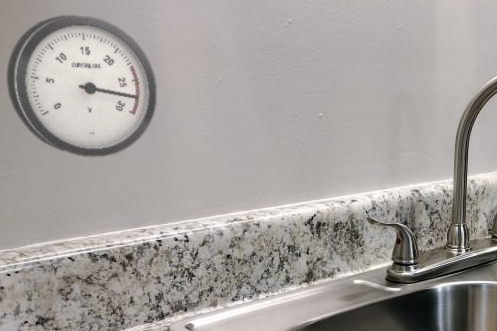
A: 27.5 V
